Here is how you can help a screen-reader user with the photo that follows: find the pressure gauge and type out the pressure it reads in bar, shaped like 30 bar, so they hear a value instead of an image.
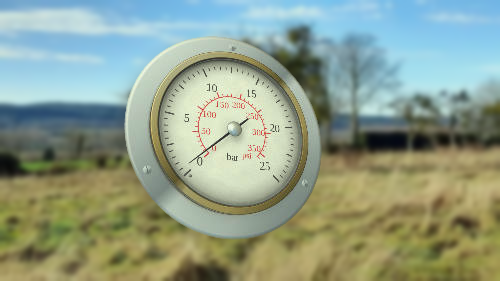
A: 0.5 bar
